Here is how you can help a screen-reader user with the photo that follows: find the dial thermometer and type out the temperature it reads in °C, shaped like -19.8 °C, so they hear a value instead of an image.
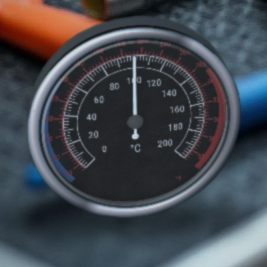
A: 100 °C
